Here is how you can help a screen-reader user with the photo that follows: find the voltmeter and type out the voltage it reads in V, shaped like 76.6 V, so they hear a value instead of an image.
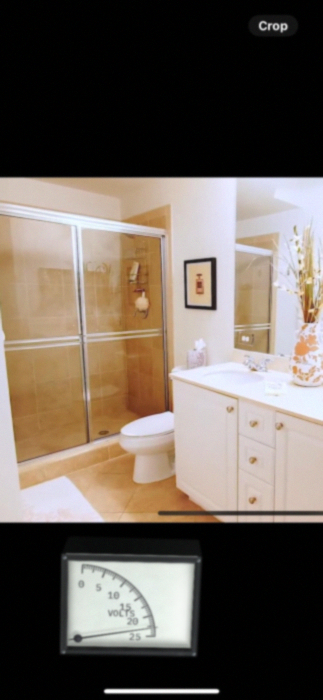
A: 22.5 V
